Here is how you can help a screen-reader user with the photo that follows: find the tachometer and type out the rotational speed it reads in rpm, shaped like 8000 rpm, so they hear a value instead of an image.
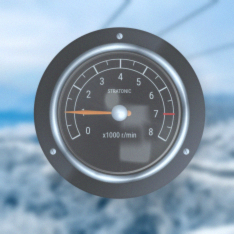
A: 1000 rpm
